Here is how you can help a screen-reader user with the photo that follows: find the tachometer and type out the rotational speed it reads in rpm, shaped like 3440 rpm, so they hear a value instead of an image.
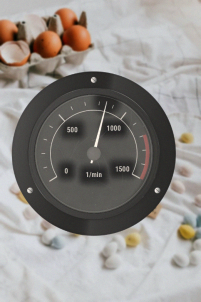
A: 850 rpm
